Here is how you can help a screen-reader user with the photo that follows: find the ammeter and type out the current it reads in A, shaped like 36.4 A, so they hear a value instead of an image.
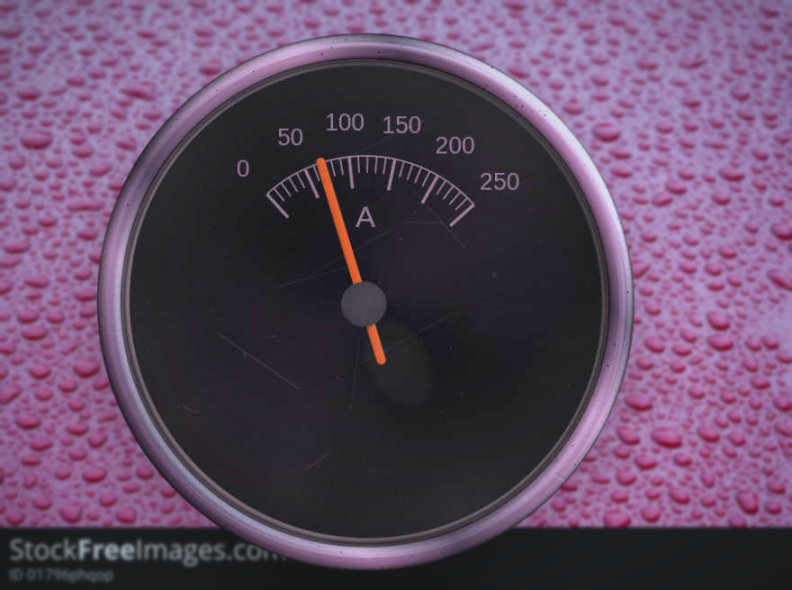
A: 70 A
